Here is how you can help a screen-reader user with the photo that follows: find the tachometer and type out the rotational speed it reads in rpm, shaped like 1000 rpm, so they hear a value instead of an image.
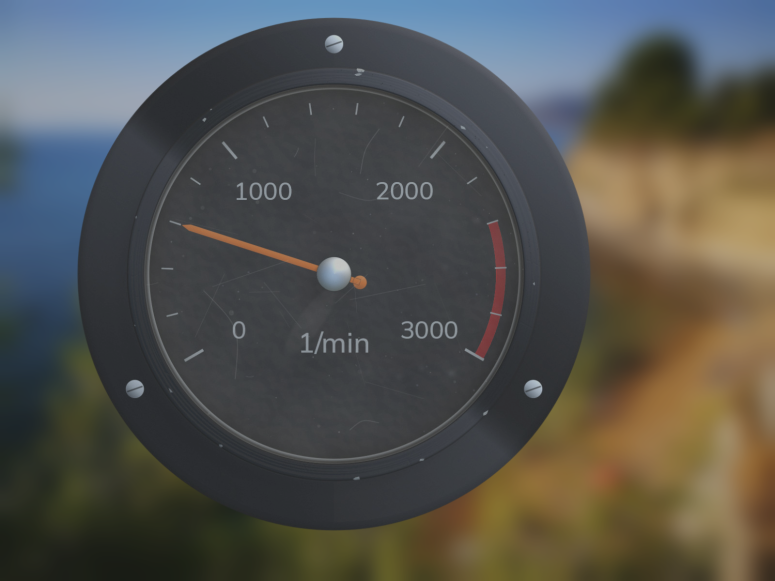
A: 600 rpm
